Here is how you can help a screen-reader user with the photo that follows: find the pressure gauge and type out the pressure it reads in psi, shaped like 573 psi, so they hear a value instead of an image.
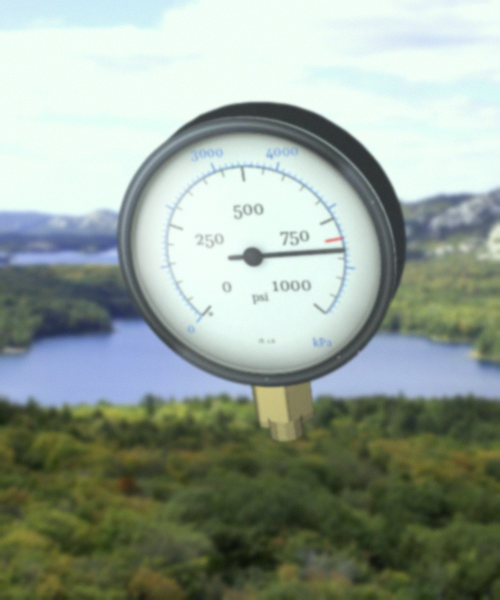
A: 825 psi
